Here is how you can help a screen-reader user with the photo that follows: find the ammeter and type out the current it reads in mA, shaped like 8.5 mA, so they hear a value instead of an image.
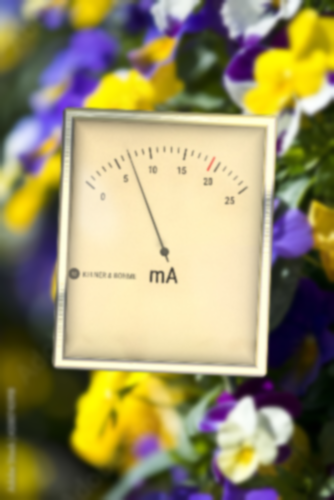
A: 7 mA
